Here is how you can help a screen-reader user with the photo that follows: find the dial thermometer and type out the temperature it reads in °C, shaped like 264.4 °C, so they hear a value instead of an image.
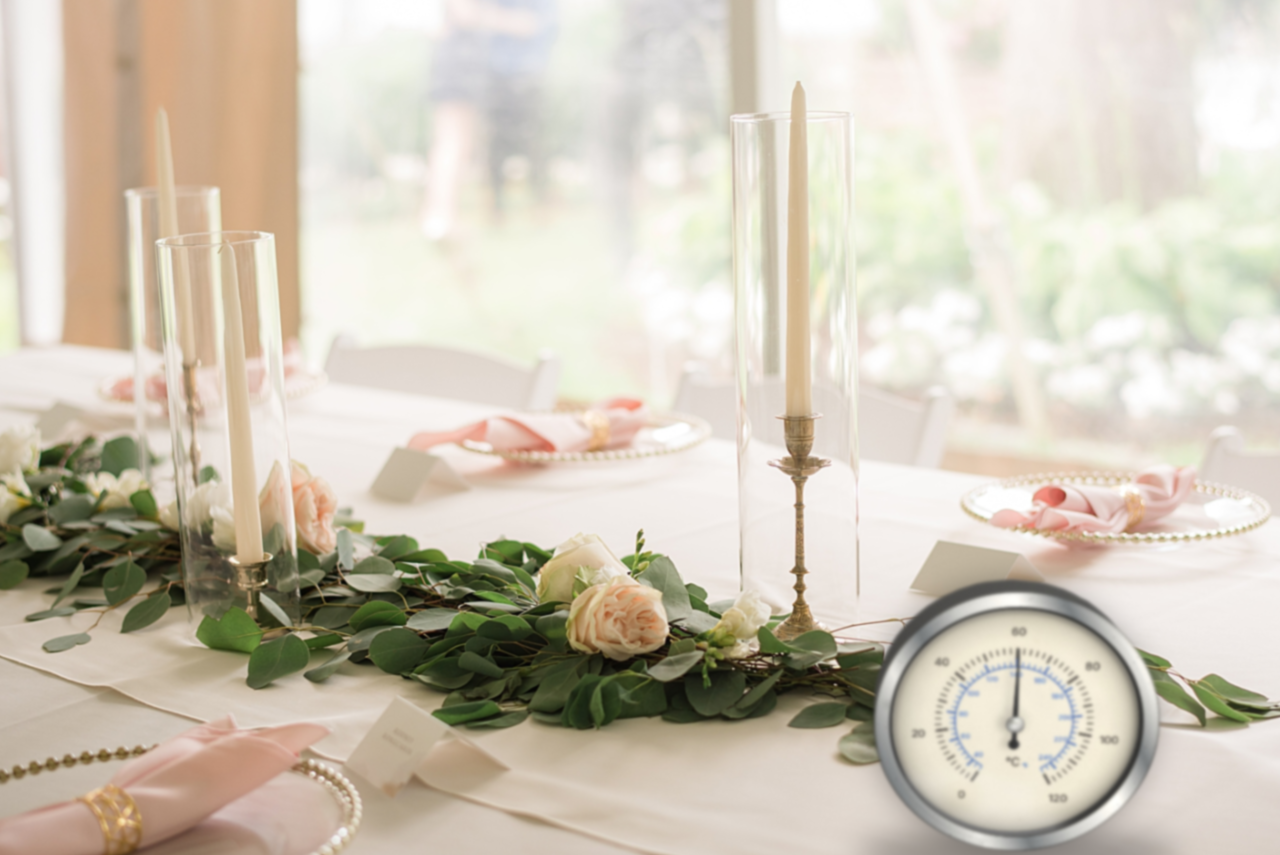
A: 60 °C
